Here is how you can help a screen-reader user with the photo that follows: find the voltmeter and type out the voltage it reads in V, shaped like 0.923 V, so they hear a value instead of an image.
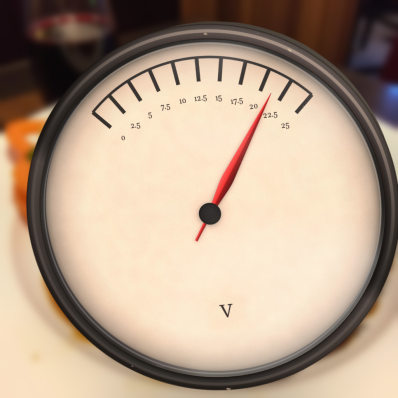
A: 21.25 V
